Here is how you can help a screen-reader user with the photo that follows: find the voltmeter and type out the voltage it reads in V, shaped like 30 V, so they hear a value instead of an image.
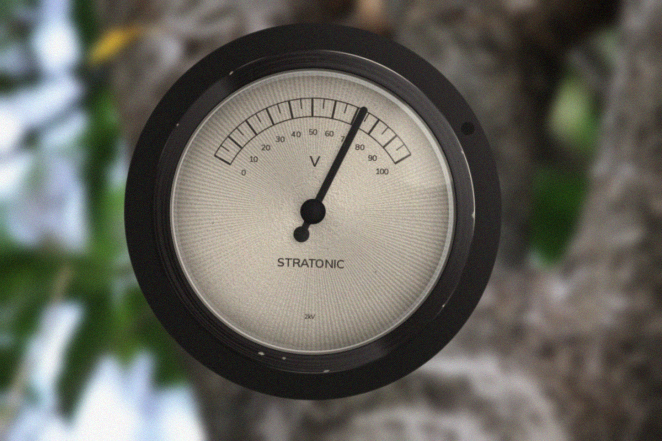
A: 72.5 V
